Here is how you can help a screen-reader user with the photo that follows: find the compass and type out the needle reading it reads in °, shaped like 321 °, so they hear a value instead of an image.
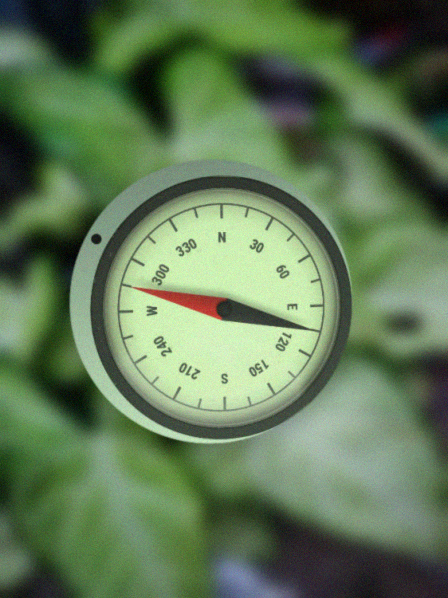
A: 285 °
